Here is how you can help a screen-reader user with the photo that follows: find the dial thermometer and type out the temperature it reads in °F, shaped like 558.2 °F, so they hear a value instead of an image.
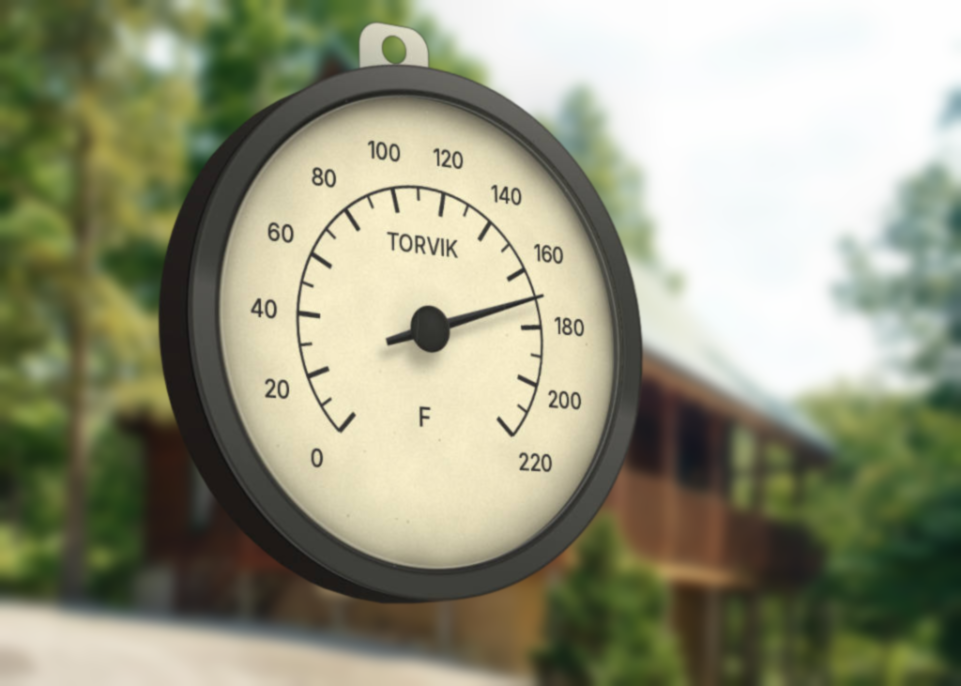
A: 170 °F
